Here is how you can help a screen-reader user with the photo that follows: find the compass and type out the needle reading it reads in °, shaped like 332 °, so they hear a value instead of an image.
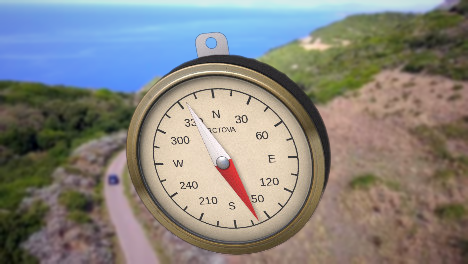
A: 157.5 °
